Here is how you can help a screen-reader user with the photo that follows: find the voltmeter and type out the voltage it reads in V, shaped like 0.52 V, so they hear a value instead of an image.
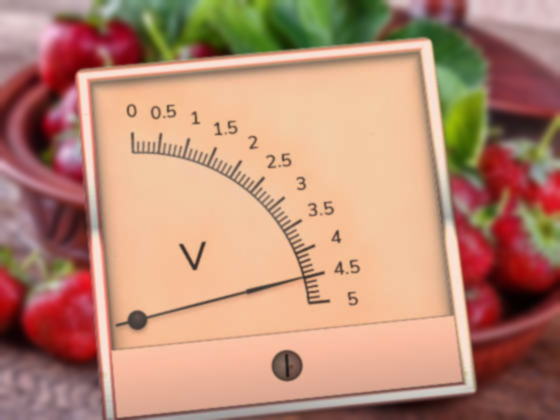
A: 4.5 V
